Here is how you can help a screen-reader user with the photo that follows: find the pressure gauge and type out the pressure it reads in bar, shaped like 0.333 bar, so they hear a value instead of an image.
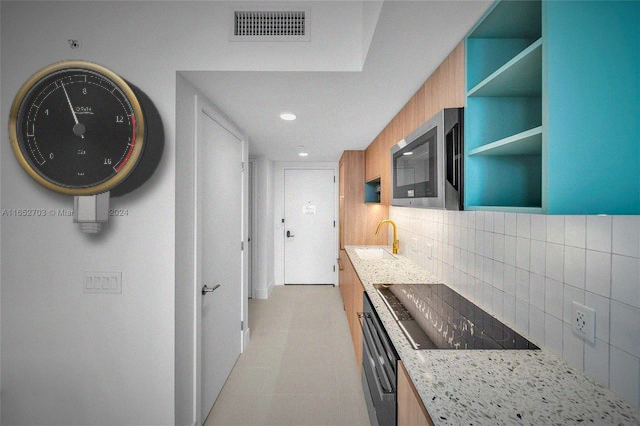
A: 6.5 bar
